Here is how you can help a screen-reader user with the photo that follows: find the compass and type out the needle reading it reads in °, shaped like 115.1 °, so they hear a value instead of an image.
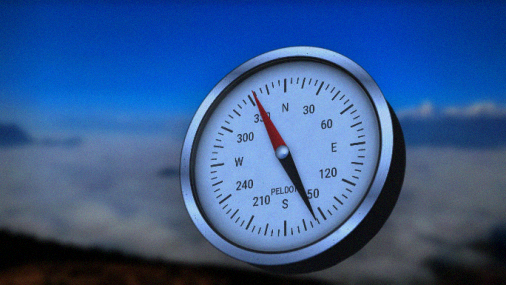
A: 335 °
